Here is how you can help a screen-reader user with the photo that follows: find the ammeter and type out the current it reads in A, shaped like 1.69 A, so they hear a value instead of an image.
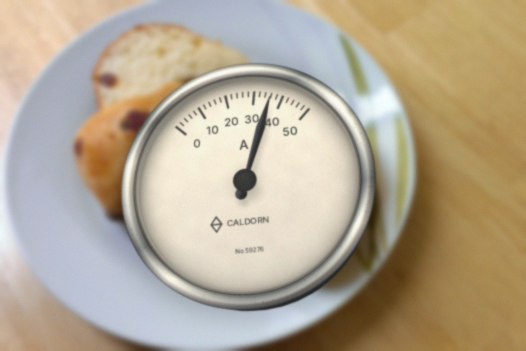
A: 36 A
